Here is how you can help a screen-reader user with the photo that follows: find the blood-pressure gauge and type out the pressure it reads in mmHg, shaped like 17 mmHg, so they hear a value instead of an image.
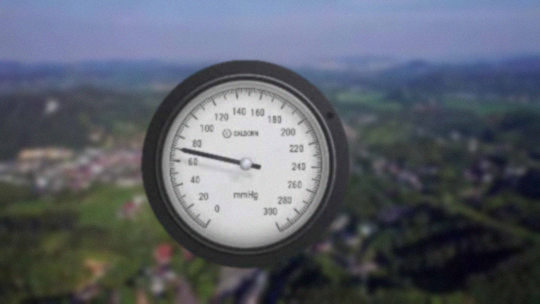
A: 70 mmHg
